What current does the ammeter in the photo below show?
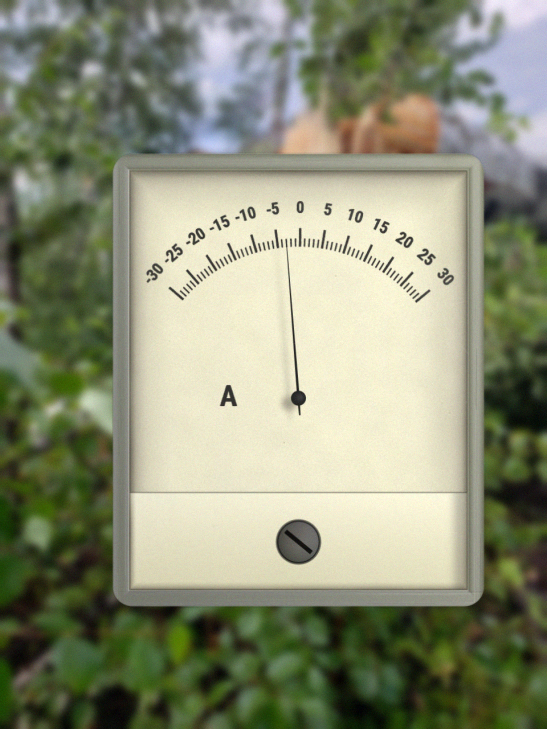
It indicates -3 A
